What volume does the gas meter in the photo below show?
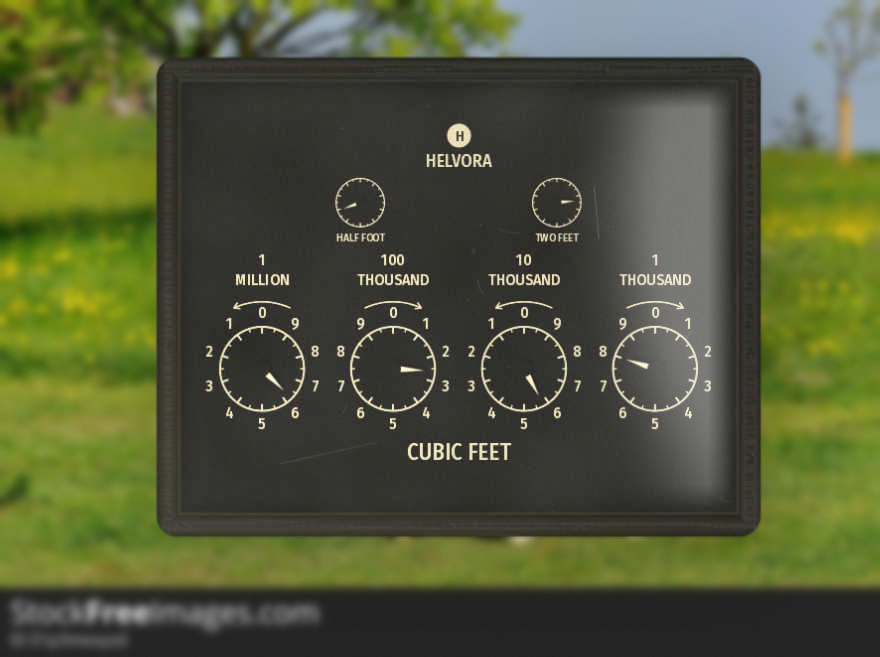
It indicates 625800 ft³
